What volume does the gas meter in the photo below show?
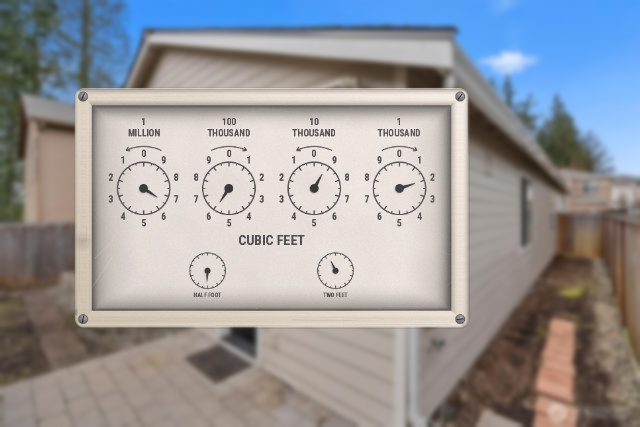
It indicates 659200 ft³
